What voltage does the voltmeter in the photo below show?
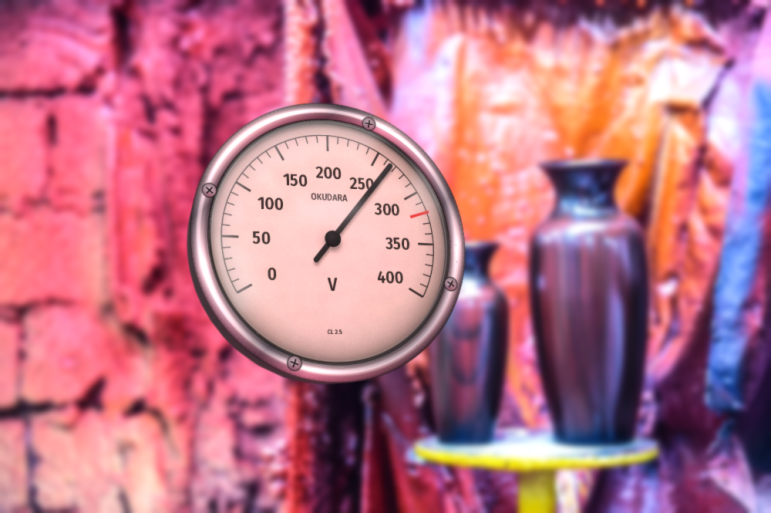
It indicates 265 V
